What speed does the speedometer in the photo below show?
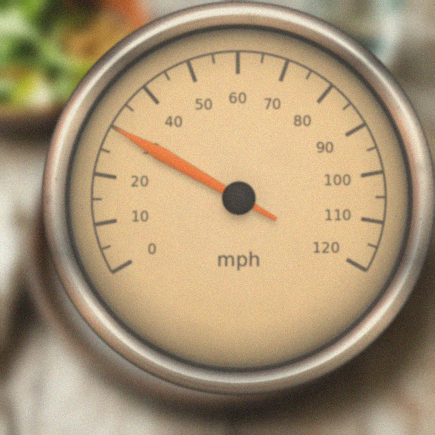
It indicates 30 mph
